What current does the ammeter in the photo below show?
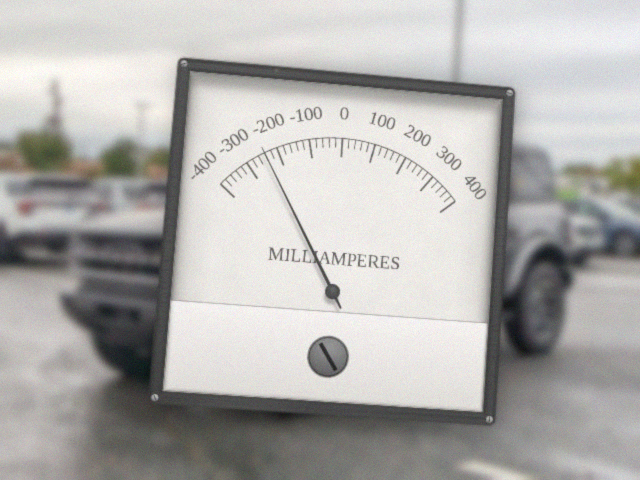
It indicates -240 mA
